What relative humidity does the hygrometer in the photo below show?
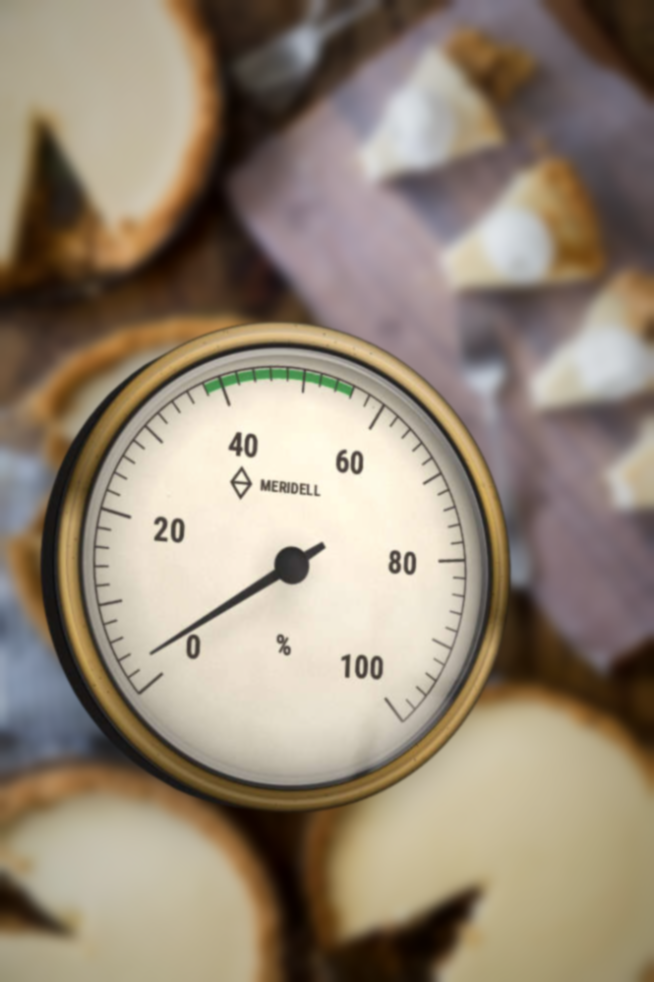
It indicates 3 %
